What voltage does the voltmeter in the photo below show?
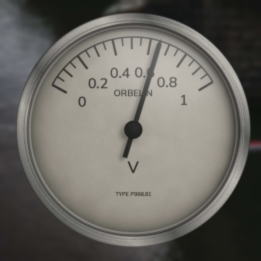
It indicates 0.65 V
